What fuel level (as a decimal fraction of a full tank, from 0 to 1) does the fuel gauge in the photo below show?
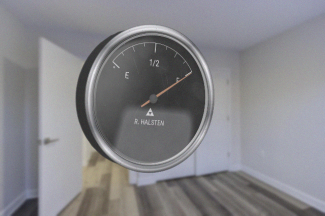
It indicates 1
